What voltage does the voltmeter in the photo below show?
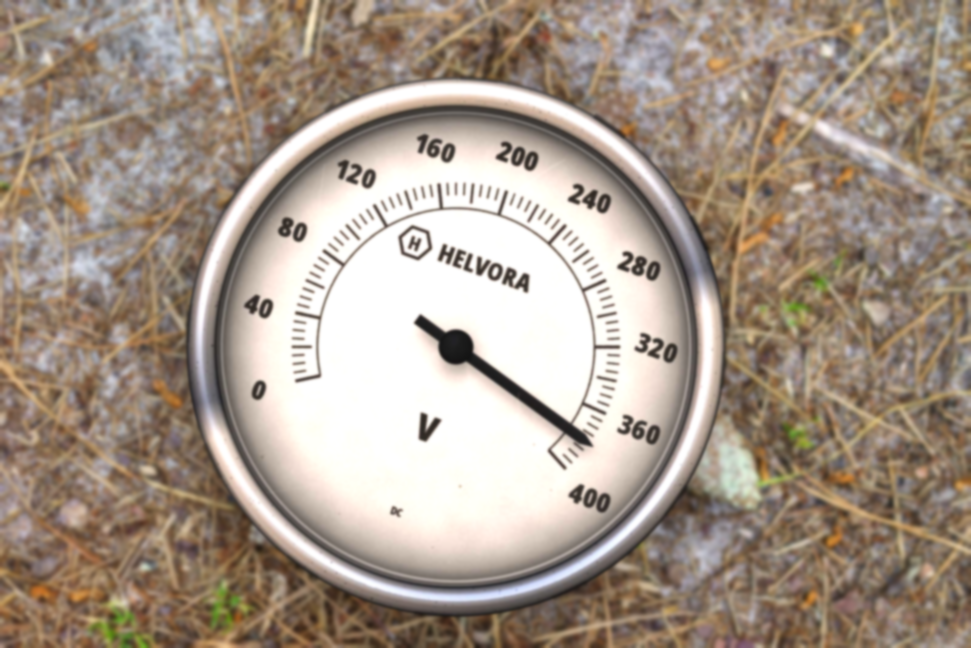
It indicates 380 V
